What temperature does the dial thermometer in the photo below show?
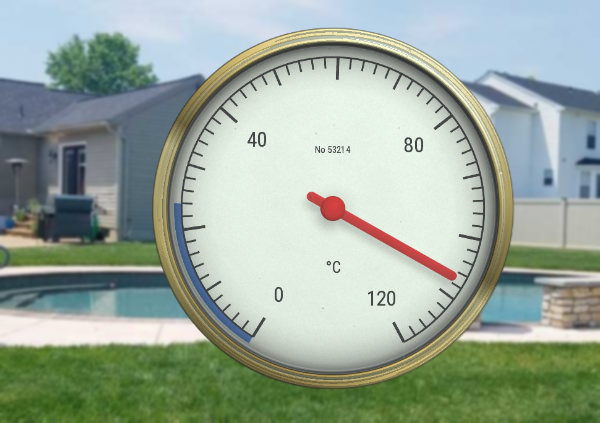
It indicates 107 °C
